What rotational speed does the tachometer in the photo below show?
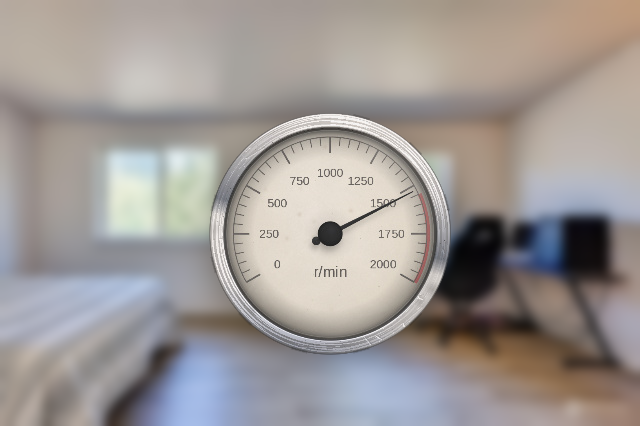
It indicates 1525 rpm
